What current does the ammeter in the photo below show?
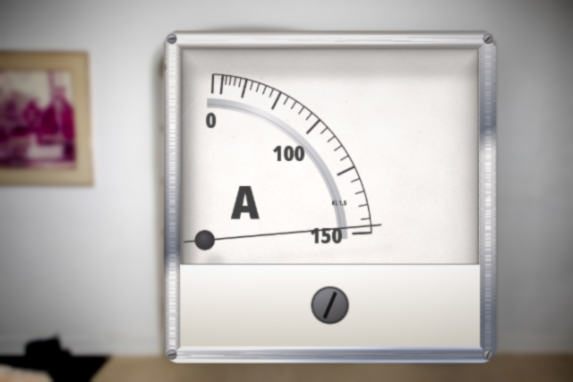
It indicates 147.5 A
